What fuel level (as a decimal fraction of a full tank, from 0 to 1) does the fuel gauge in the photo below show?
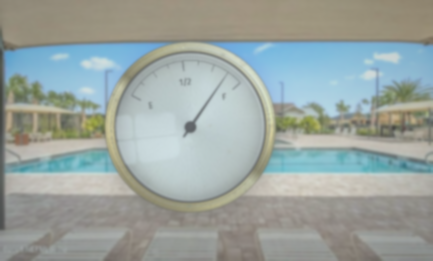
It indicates 0.875
